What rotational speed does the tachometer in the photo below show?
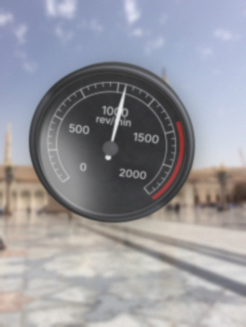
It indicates 1050 rpm
